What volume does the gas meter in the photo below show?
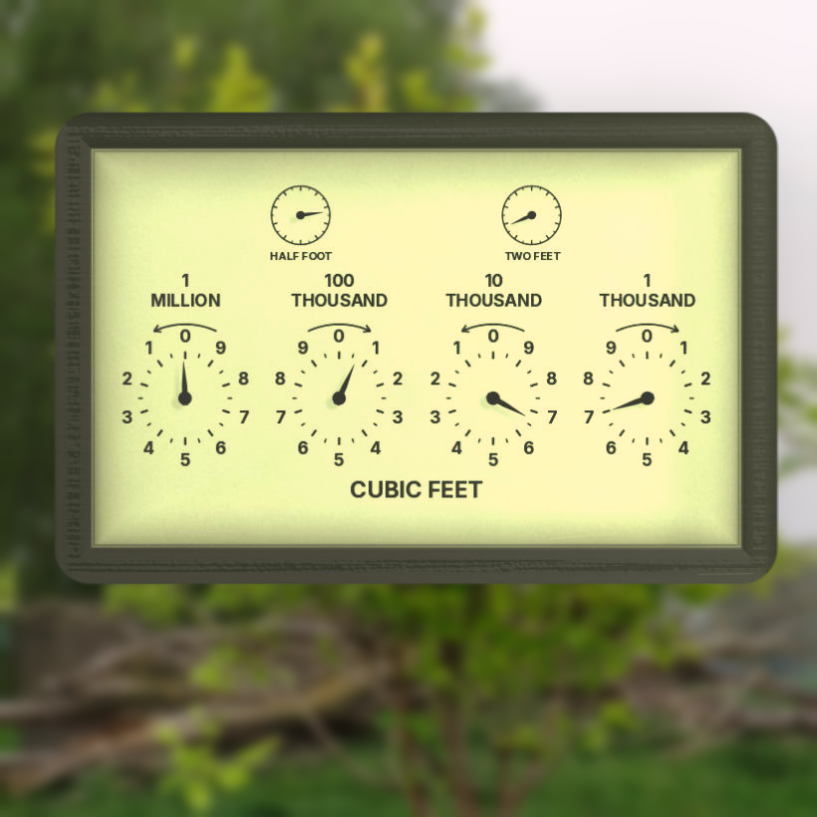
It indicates 6700 ft³
